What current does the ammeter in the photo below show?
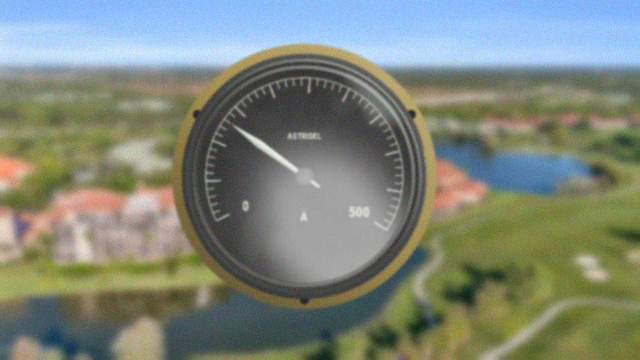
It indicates 130 A
